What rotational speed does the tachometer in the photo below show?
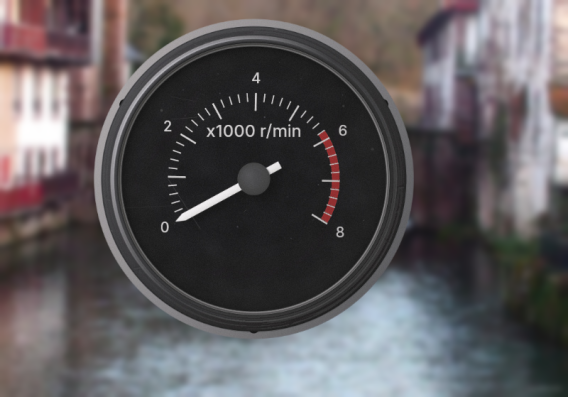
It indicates 0 rpm
